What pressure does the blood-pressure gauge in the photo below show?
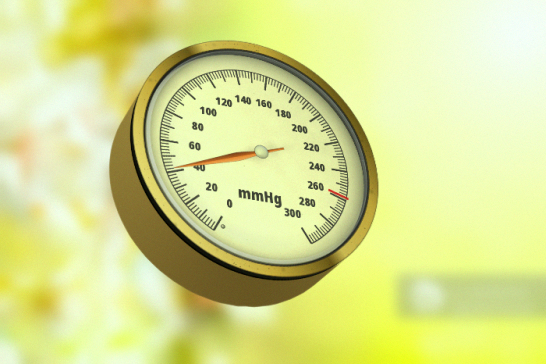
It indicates 40 mmHg
